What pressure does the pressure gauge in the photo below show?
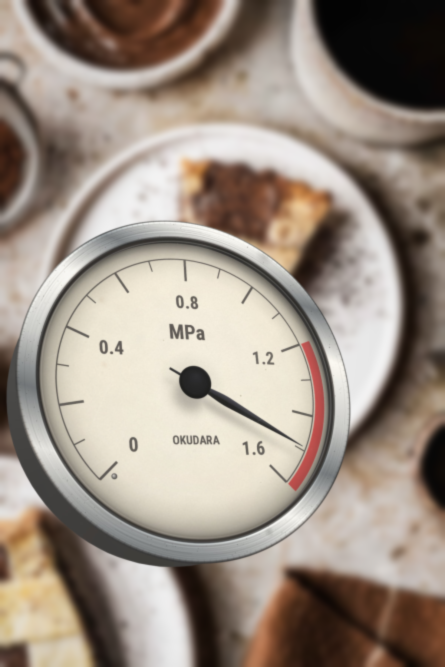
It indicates 1.5 MPa
